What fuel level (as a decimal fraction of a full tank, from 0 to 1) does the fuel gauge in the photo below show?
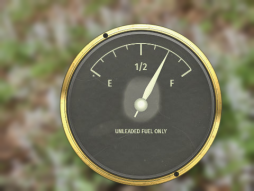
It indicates 0.75
